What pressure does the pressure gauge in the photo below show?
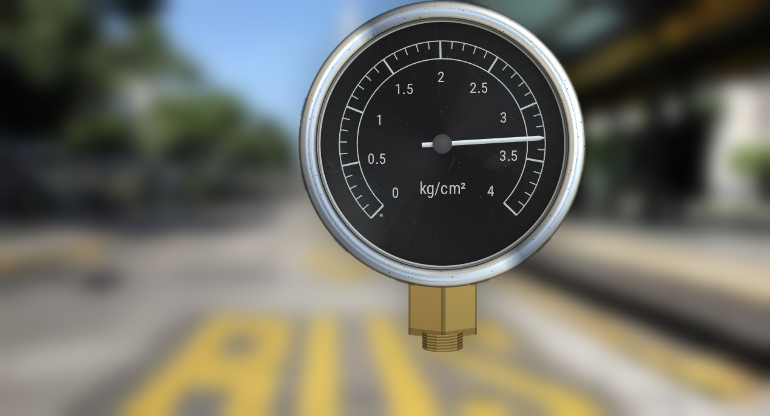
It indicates 3.3 kg/cm²
